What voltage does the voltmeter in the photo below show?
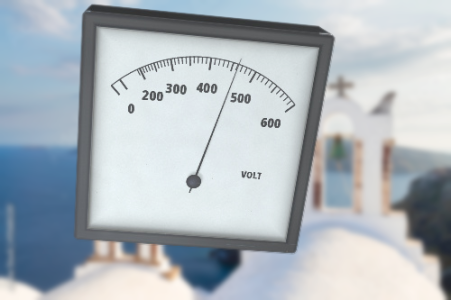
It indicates 460 V
